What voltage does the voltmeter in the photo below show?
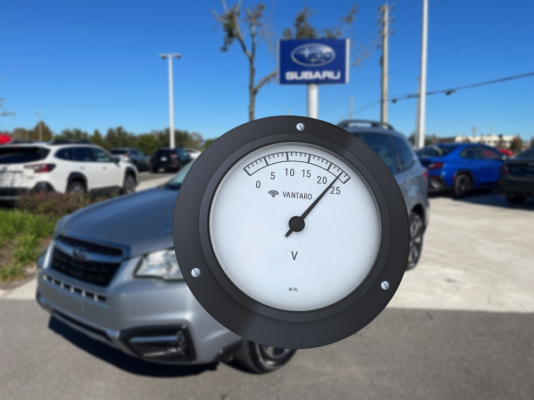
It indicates 23 V
